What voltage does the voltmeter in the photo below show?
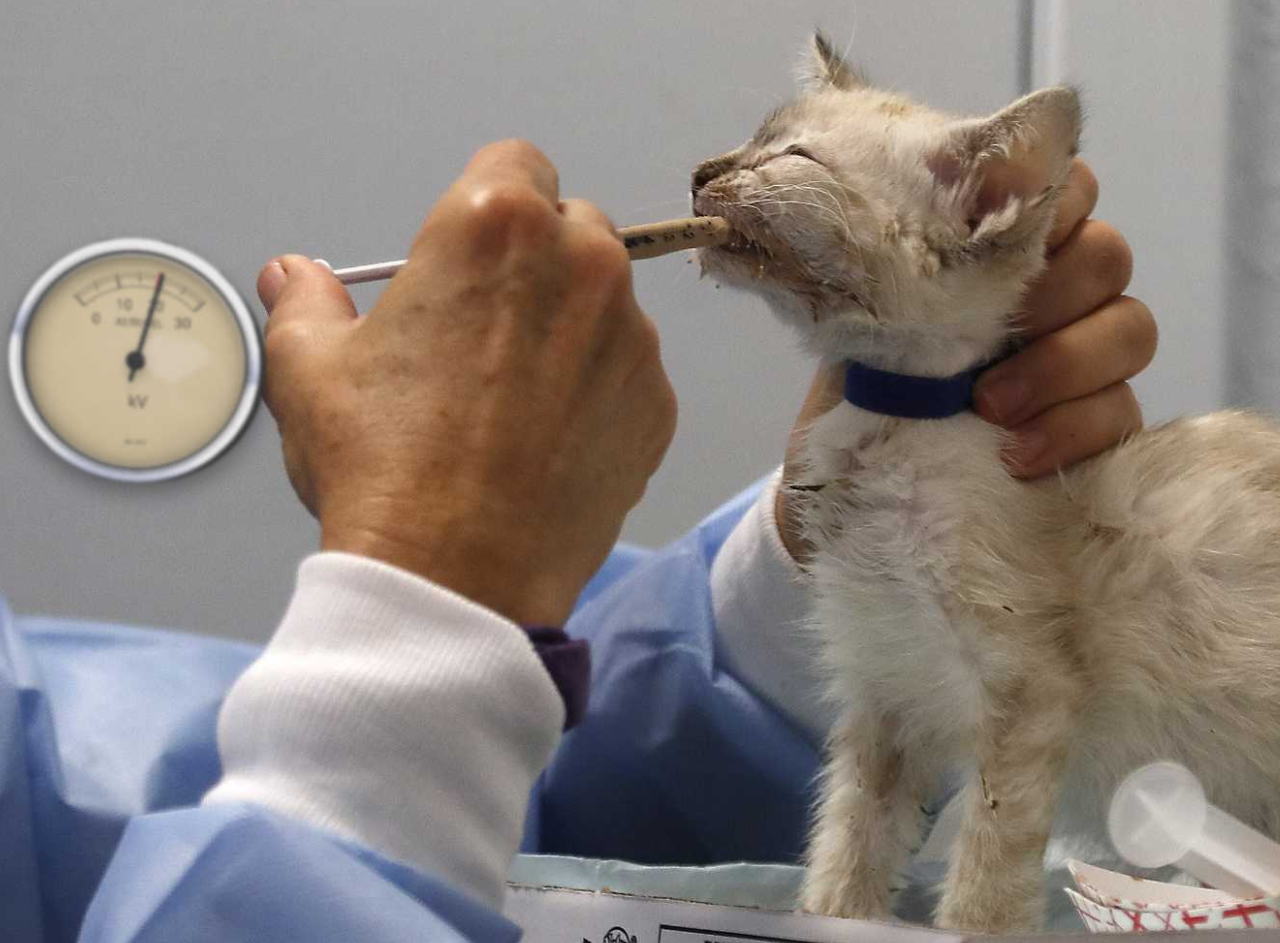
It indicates 20 kV
